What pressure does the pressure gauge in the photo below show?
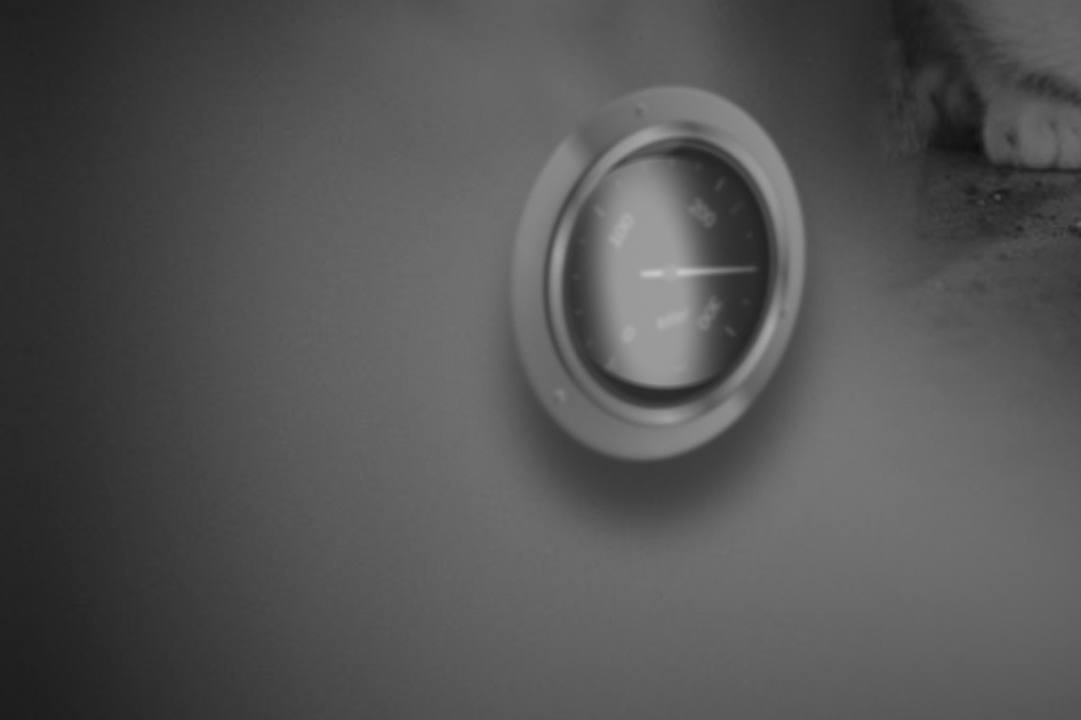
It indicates 260 psi
